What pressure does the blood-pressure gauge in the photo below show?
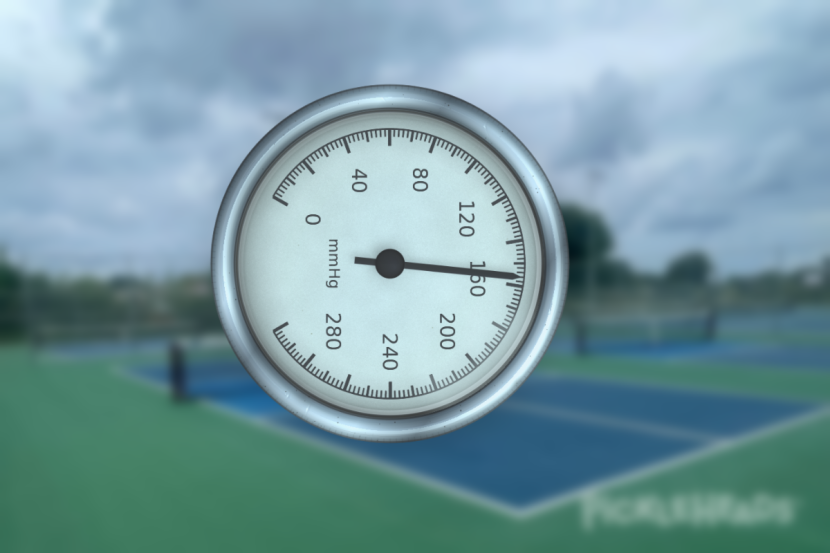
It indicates 156 mmHg
